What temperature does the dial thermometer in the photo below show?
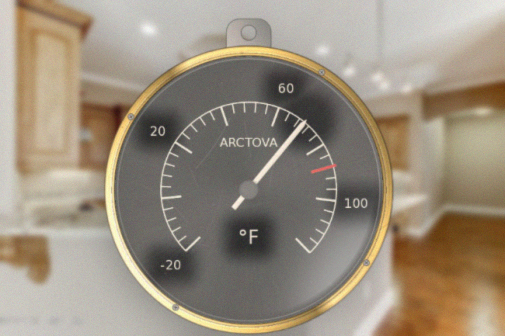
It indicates 70 °F
